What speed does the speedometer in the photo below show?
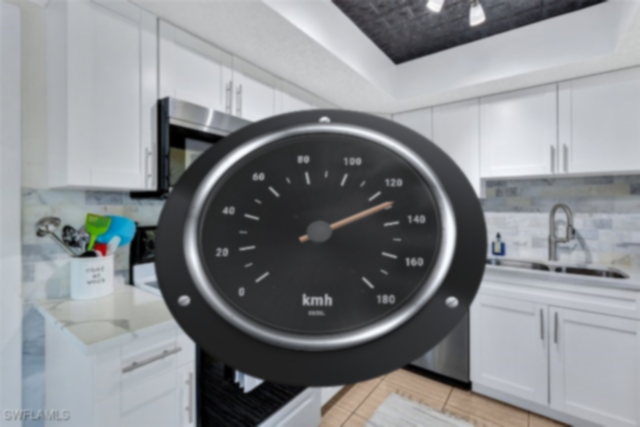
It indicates 130 km/h
